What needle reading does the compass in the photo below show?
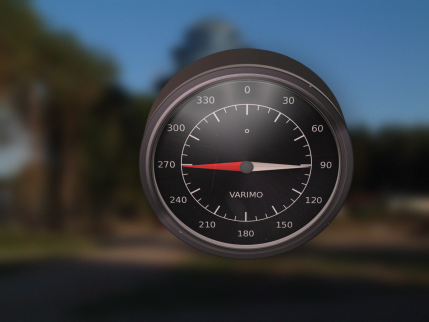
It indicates 270 °
